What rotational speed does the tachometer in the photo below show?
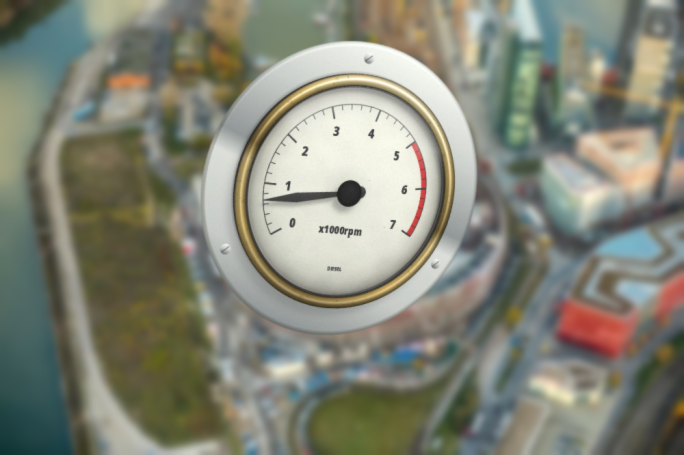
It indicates 700 rpm
